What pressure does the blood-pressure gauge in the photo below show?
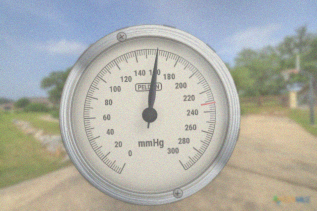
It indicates 160 mmHg
